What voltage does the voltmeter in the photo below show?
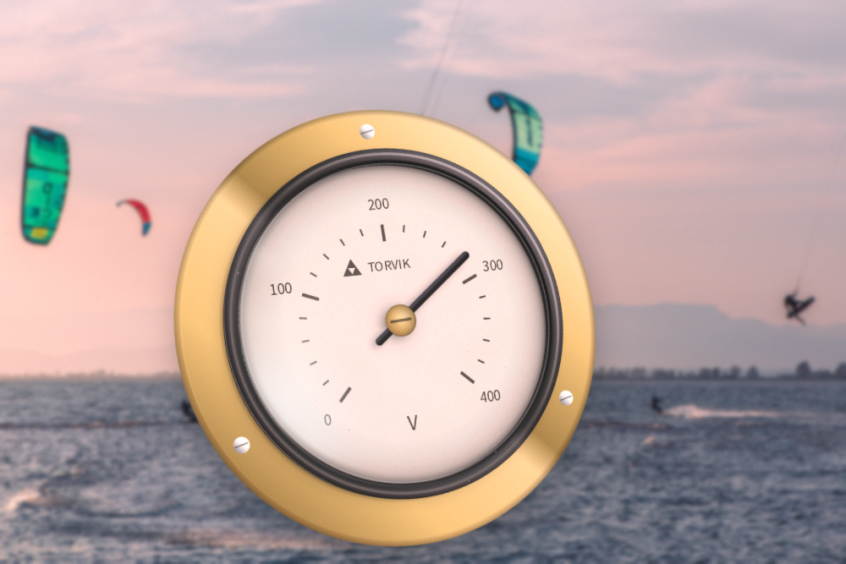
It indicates 280 V
